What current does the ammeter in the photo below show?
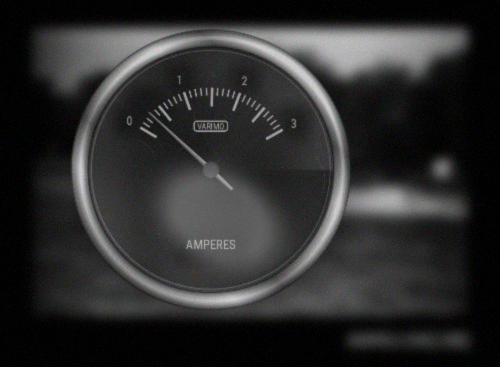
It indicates 0.3 A
